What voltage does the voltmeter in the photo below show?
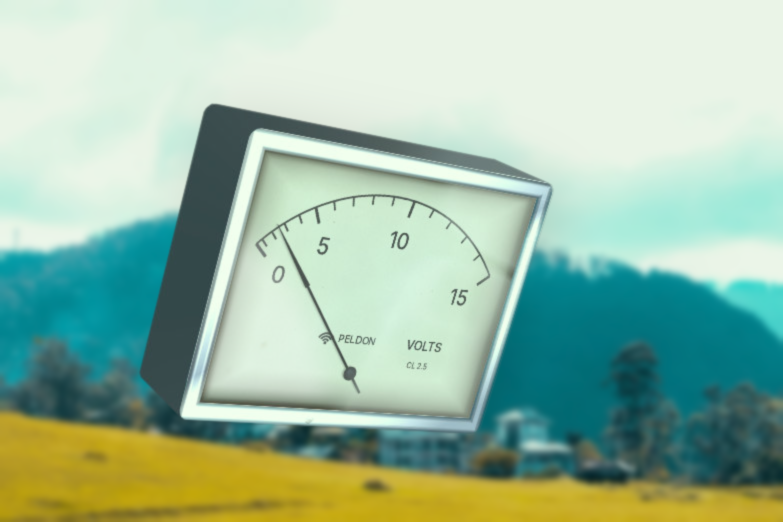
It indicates 2.5 V
